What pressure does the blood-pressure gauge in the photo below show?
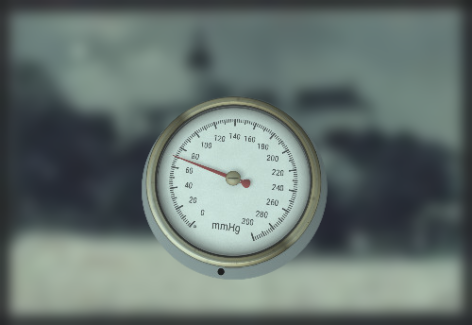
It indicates 70 mmHg
